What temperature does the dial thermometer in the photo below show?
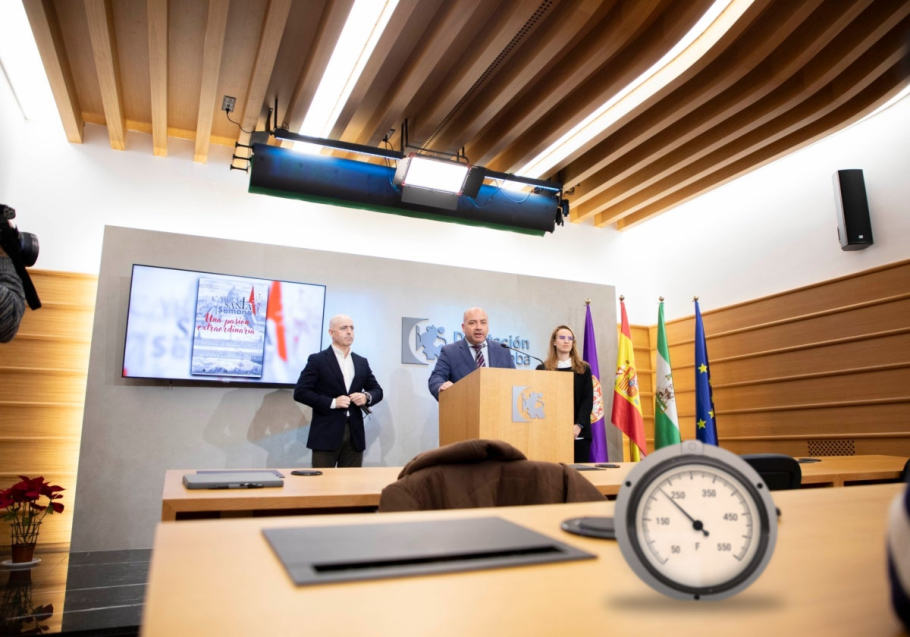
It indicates 225 °F
